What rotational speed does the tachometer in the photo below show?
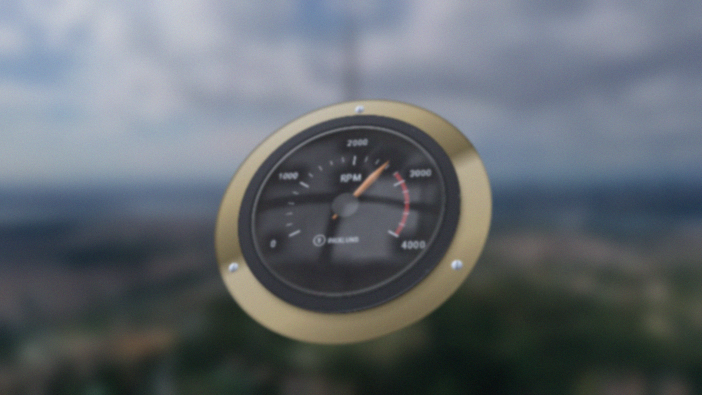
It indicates 2600 rpm
